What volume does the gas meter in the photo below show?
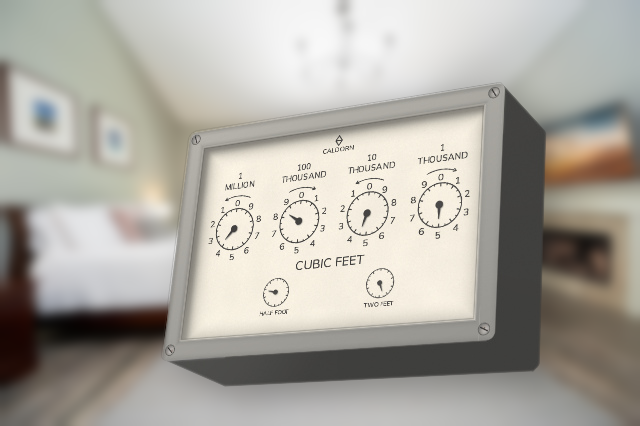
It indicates 384500 ft³
